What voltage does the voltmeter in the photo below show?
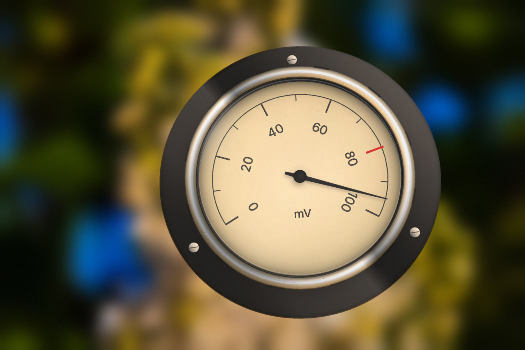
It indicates 95 mV
